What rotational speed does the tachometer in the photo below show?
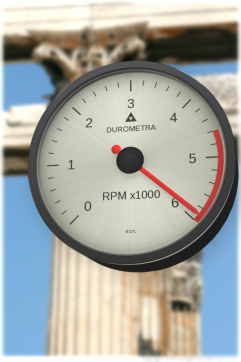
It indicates 5900 rpm
